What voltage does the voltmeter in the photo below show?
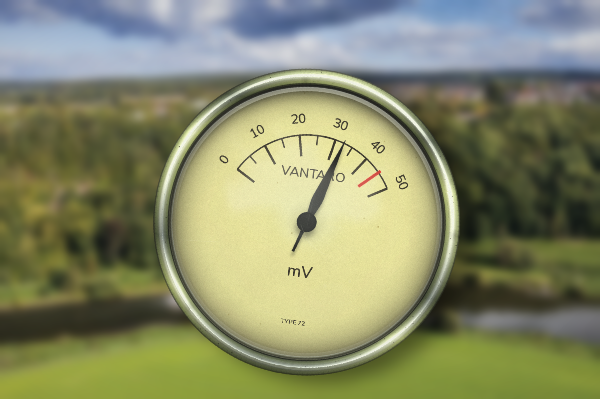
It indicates 32.5 mV
